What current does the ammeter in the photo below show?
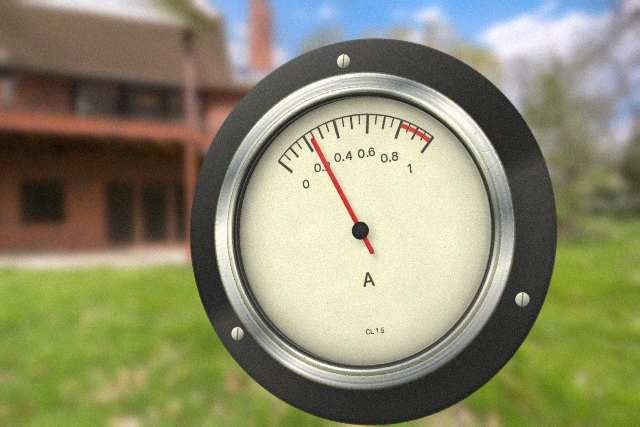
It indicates 0.25 A
